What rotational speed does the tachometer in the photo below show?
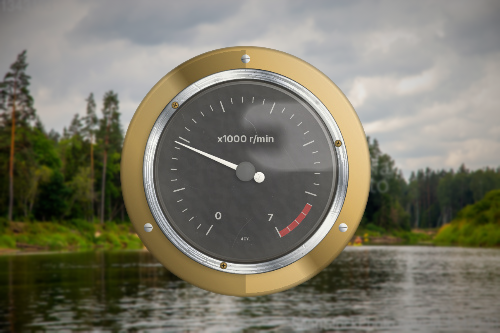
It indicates 1900 rpm
